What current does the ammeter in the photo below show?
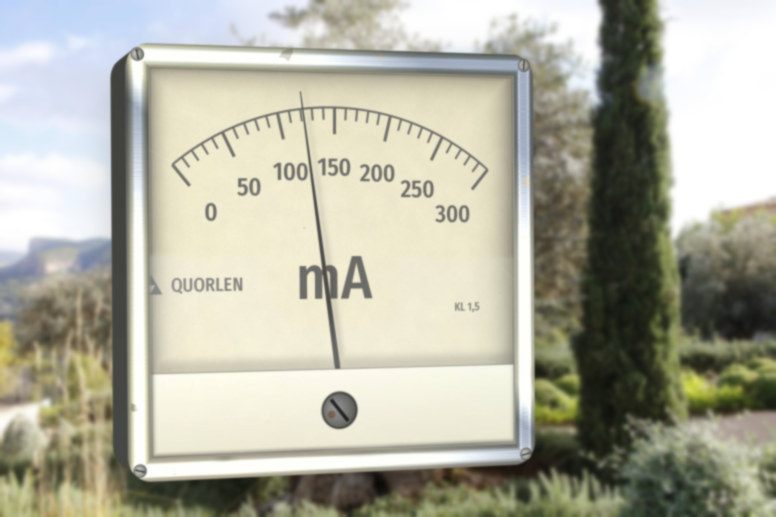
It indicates 120 mA
